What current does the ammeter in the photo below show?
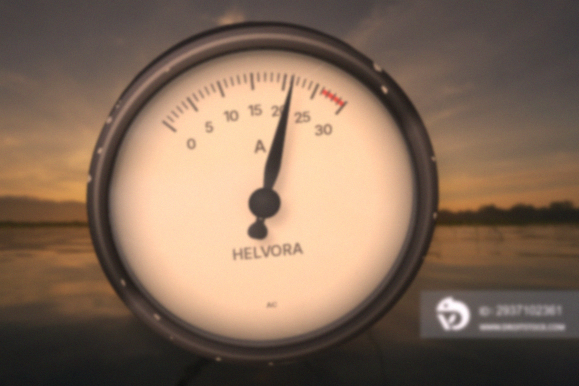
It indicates 21 A
